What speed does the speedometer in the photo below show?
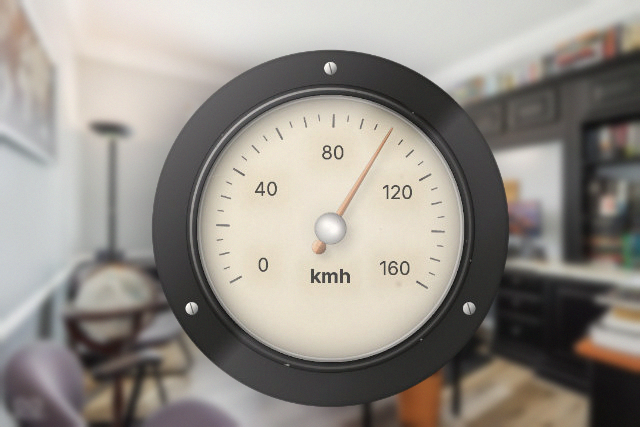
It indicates 100 km/h
